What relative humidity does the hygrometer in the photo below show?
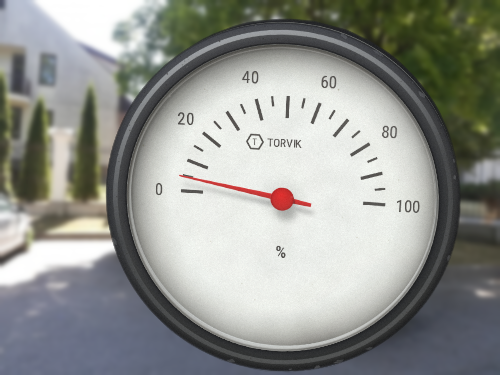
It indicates 5 %
